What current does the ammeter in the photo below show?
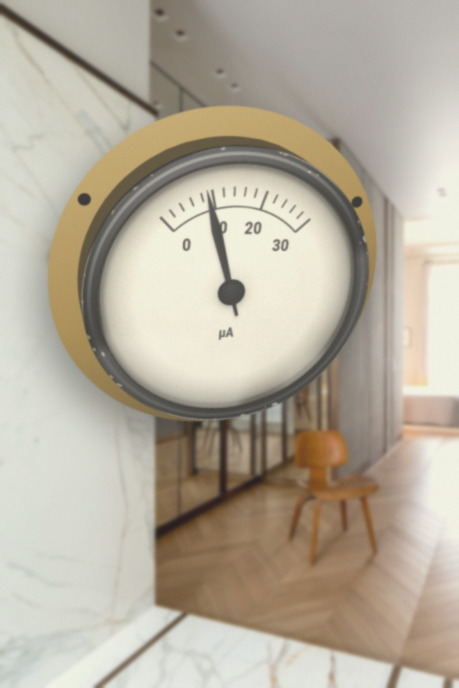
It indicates 9 µA
